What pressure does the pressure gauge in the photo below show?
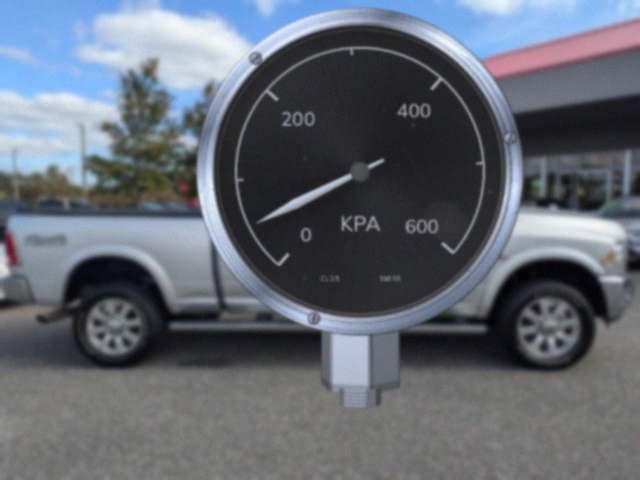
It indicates 50 kPa
